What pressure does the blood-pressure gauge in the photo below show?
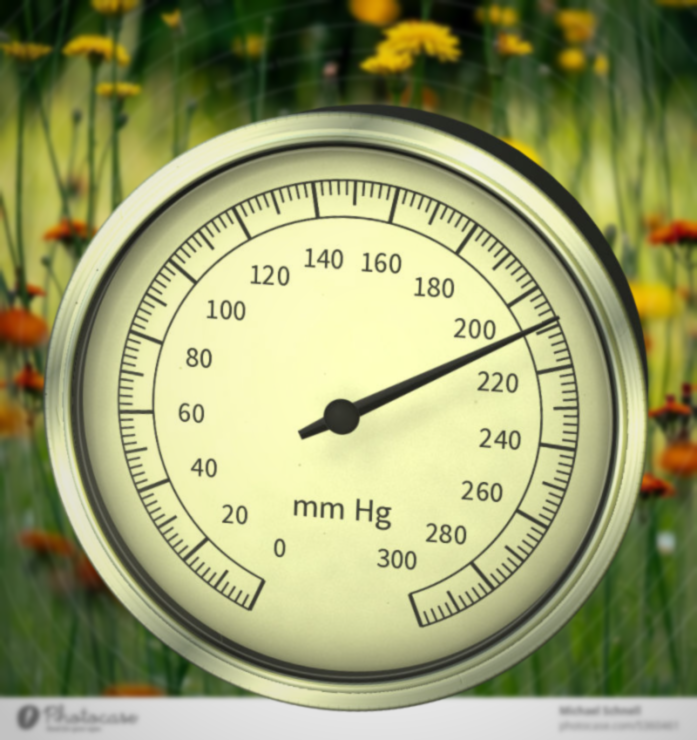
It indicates 208 mmHg
